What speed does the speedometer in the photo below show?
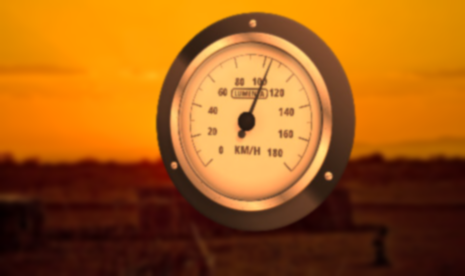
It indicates 105 km/h
